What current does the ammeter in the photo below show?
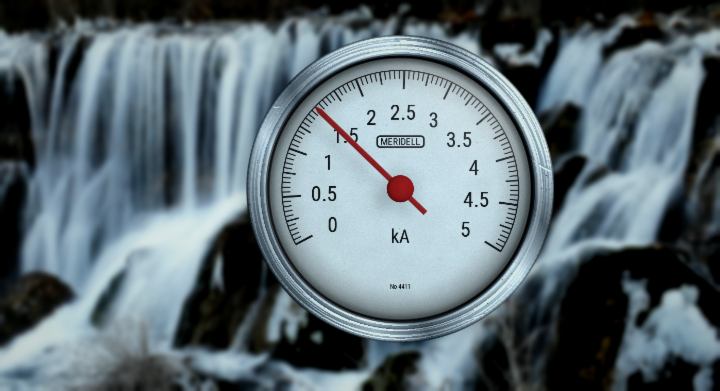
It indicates 1.5 kA
